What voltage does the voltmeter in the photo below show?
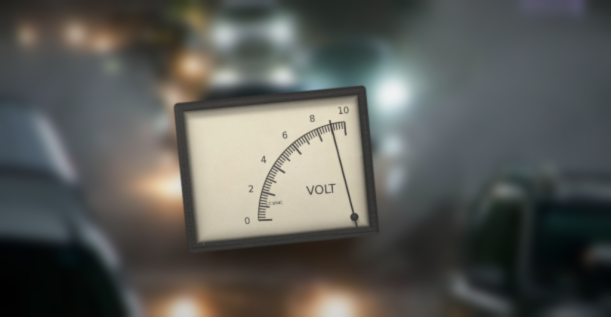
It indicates 9 V
